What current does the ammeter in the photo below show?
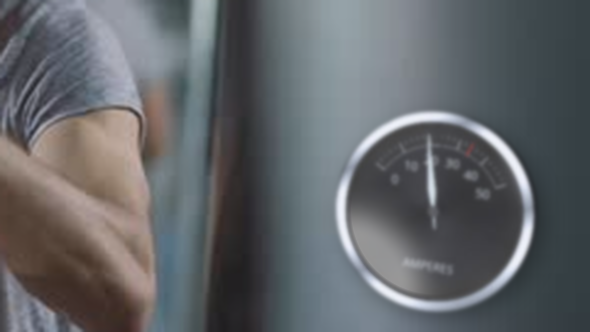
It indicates 20 A
